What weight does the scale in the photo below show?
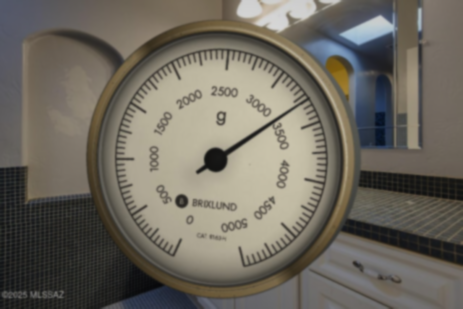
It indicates 3300 g
